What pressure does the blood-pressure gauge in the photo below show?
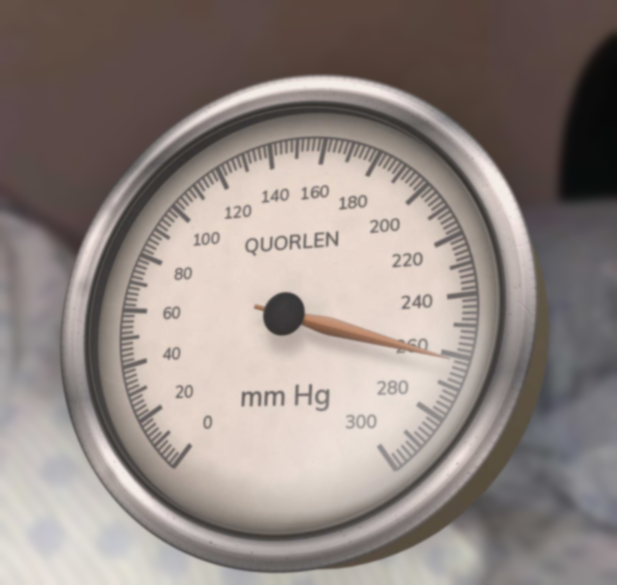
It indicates 262 mmHg
